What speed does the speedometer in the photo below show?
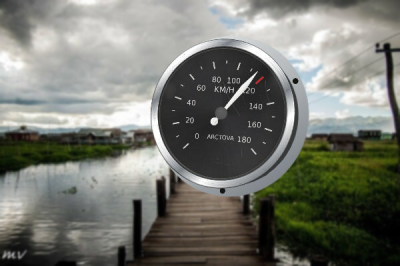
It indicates 115 km/h
